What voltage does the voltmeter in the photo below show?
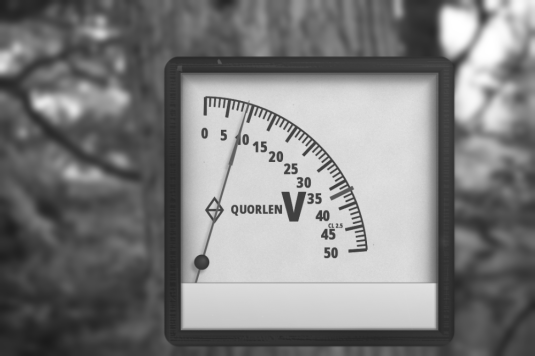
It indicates 9 V
